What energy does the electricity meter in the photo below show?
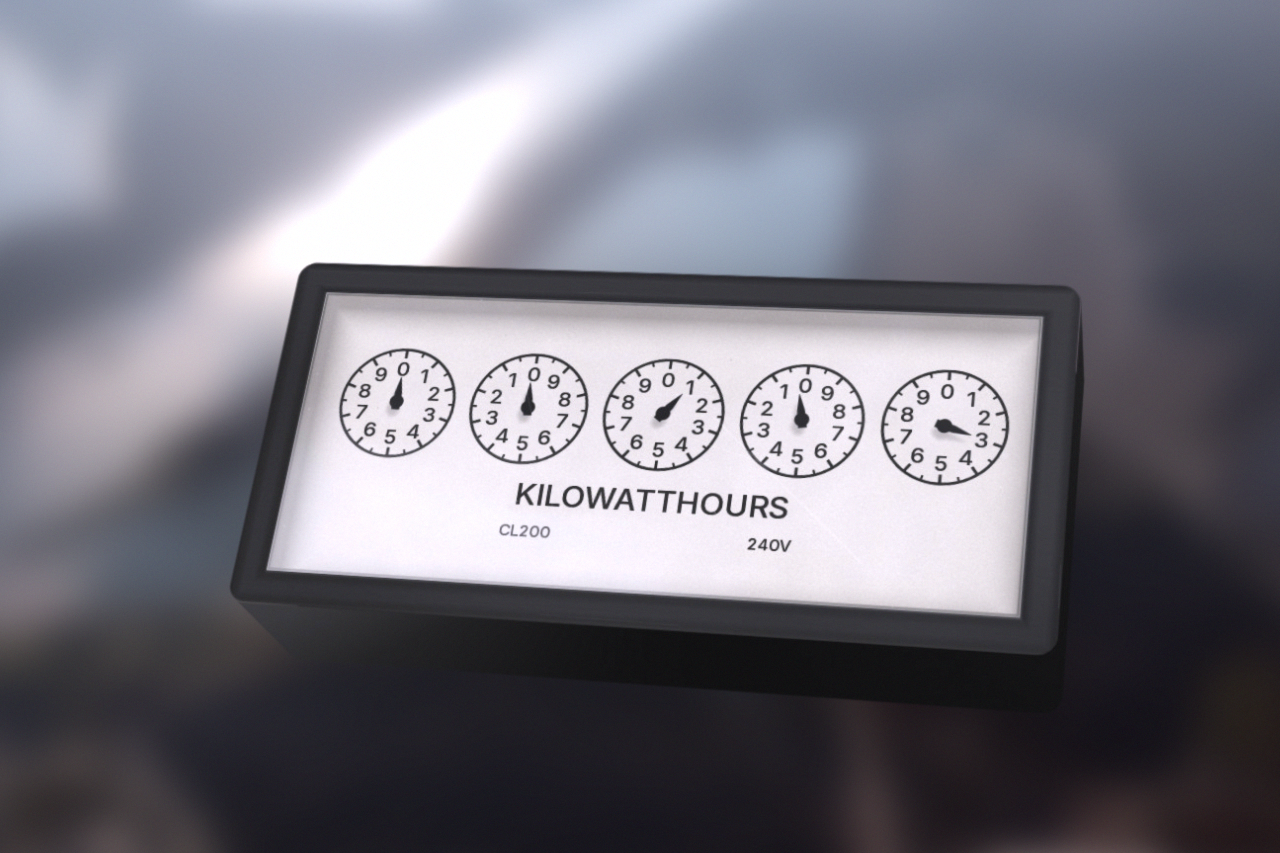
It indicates 103 kWh
